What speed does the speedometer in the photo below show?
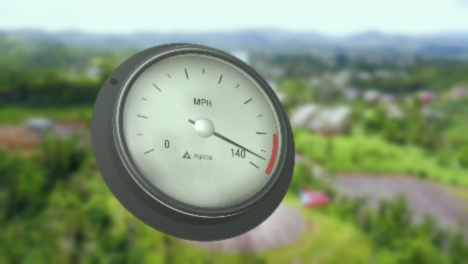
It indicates 135 mph
